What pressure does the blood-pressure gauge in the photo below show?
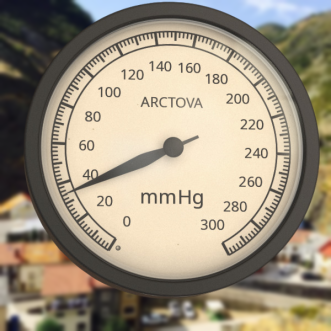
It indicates 34 mmHg
